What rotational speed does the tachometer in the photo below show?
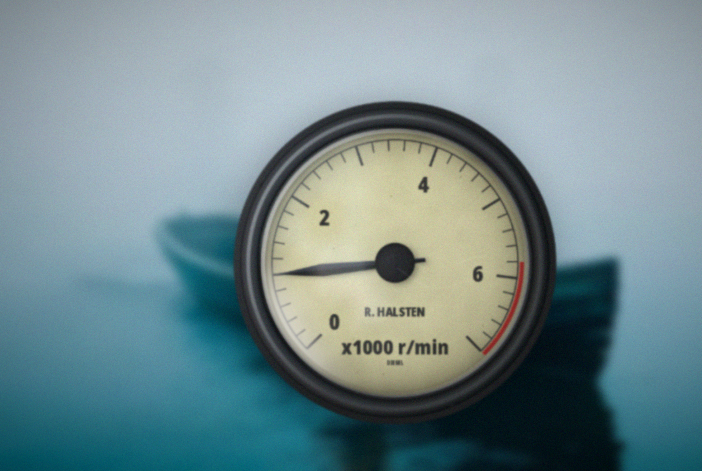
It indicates 1000 rpm
